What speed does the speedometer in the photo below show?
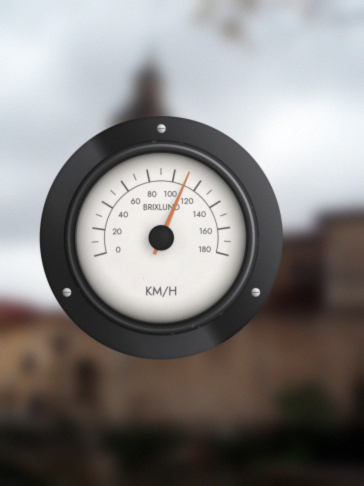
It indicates 110 km/h
